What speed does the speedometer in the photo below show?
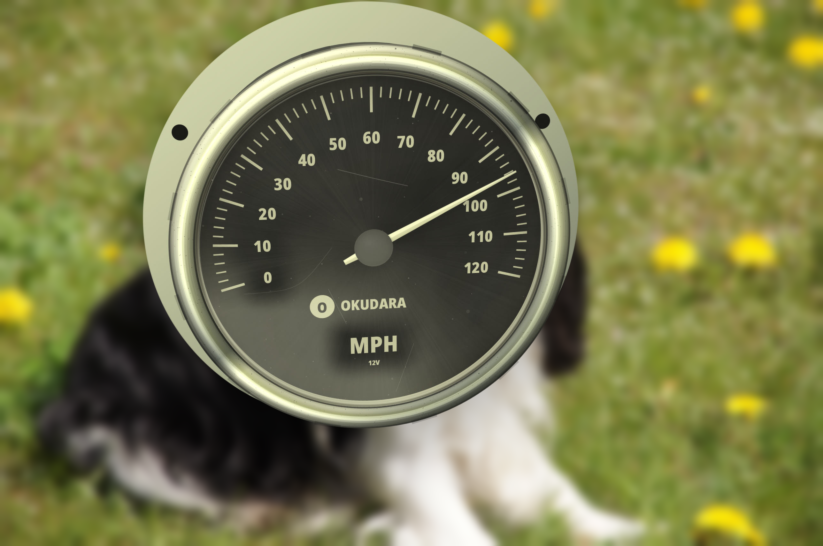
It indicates 96 mph
